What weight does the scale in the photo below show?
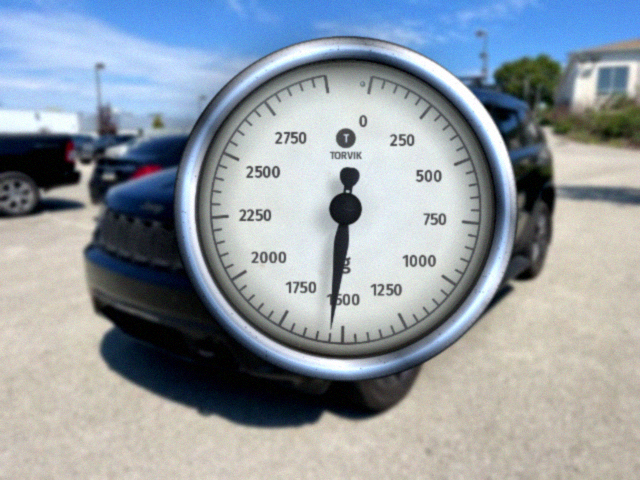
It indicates 1550 g
